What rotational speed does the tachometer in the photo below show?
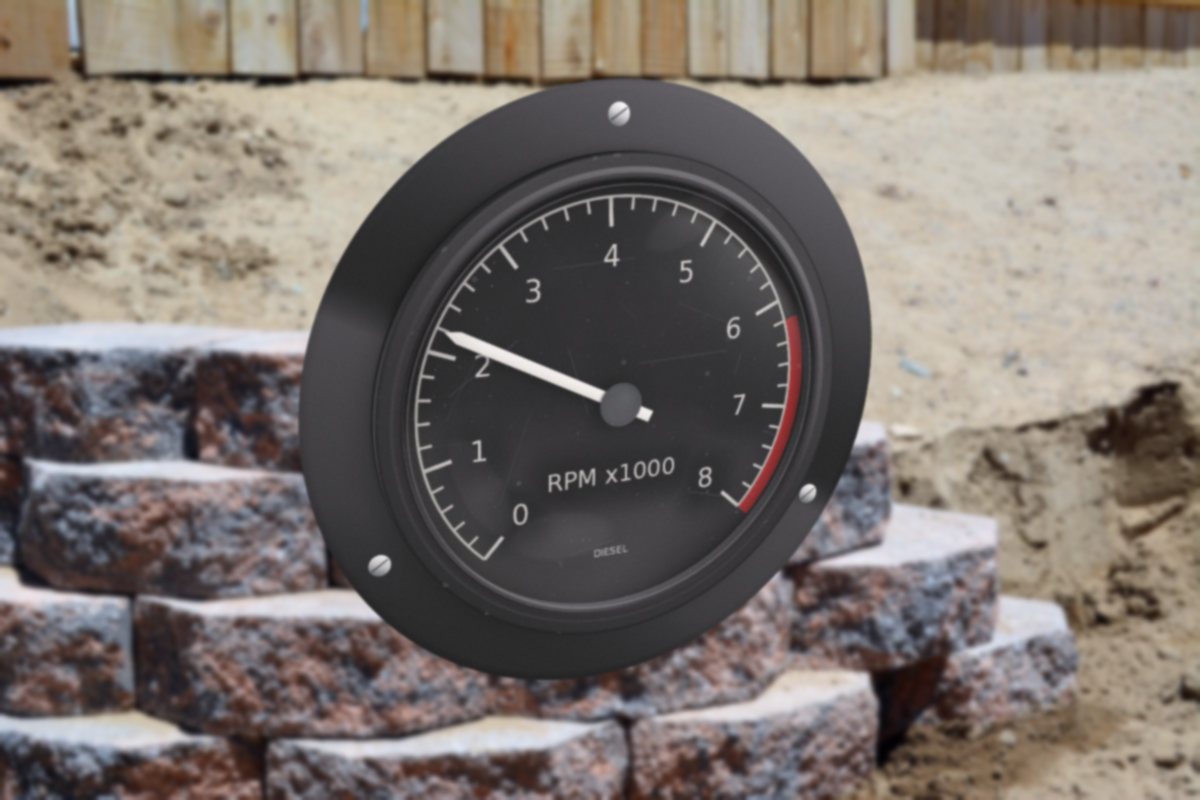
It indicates 2200 rpm
